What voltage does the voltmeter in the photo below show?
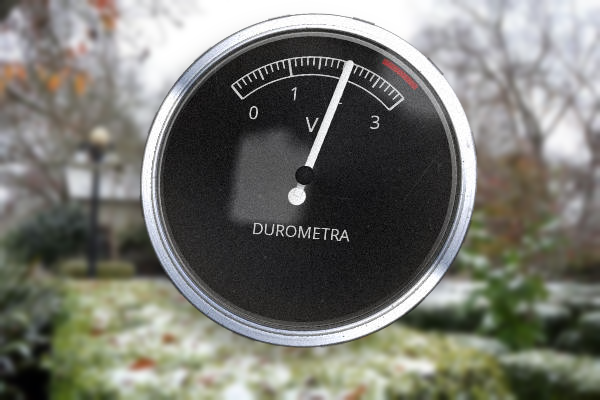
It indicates 2 V
